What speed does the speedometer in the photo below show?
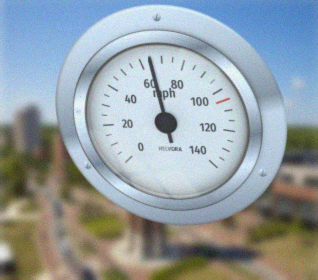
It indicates 65 mph
